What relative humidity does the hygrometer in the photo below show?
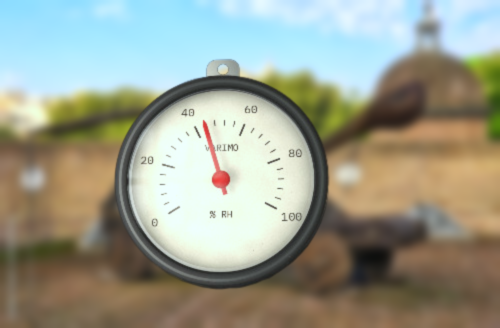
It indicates 44 %
